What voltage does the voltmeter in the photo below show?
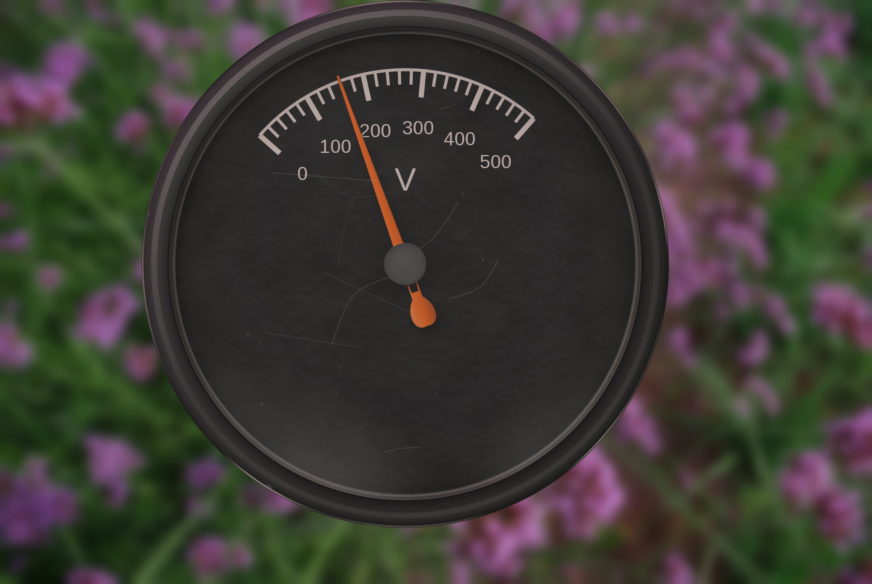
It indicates 160 V
